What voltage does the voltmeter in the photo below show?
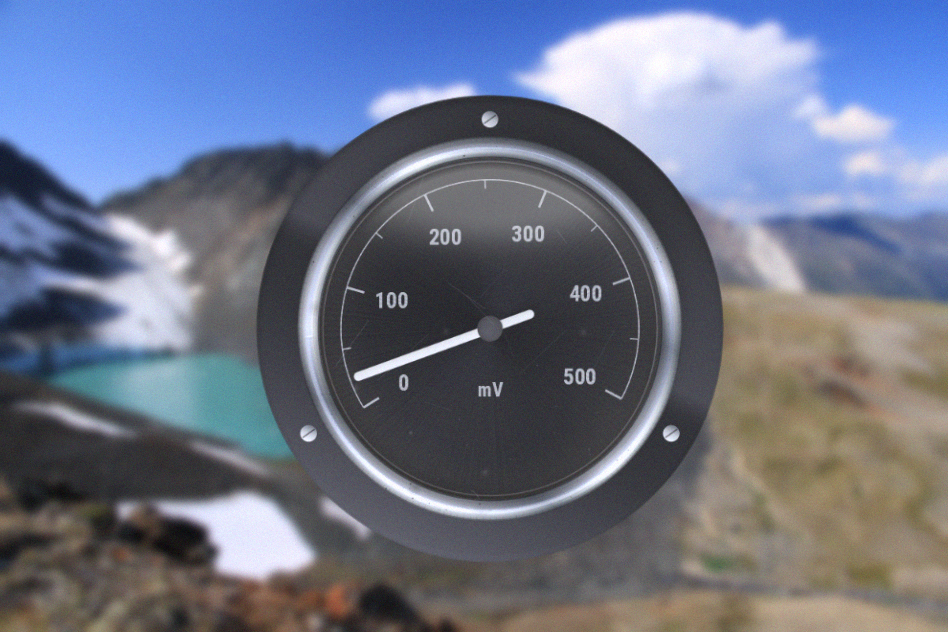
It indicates 25 mV
